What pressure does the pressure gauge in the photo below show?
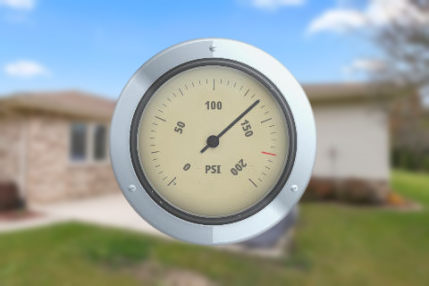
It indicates 135 psi
